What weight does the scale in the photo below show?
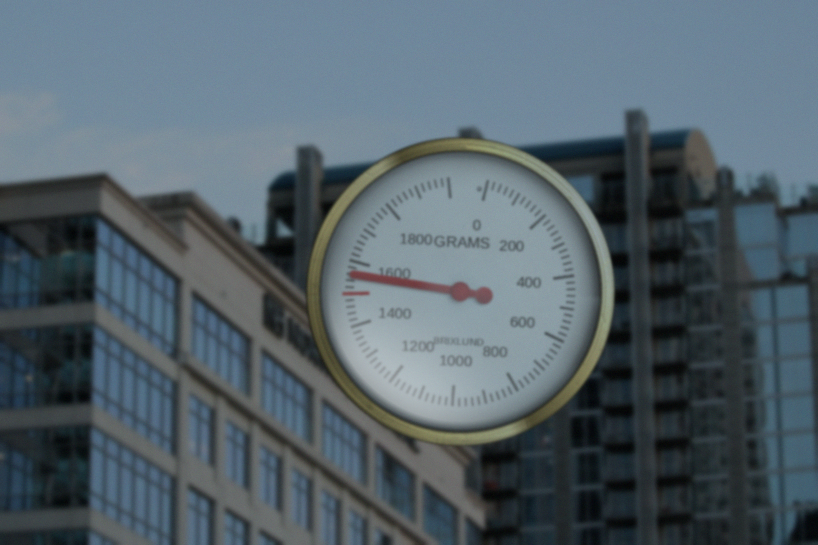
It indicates 1560 g
